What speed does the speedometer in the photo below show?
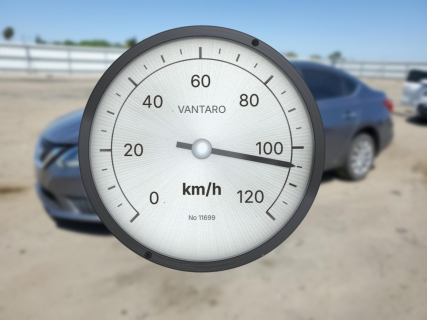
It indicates 105 km/h
